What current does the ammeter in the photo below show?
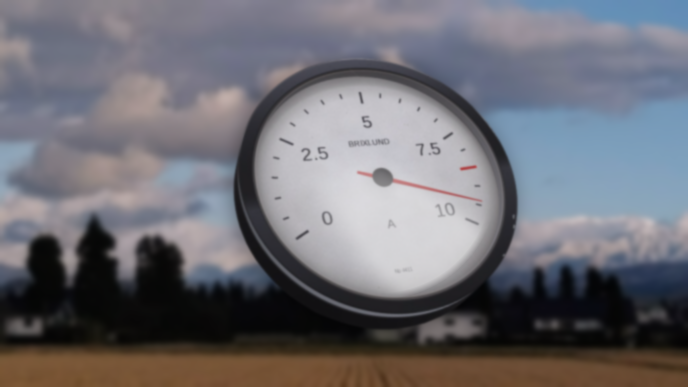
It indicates 9.5 A
